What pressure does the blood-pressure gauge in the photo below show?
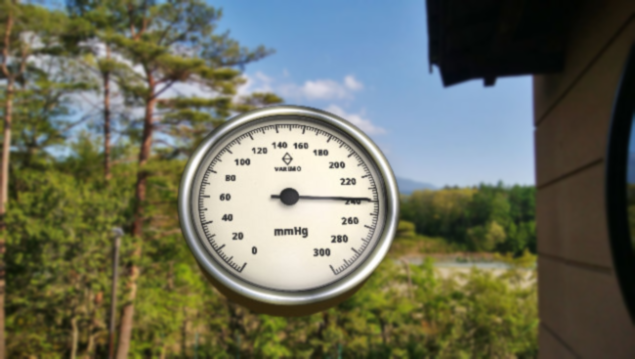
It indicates 240 mmHg
